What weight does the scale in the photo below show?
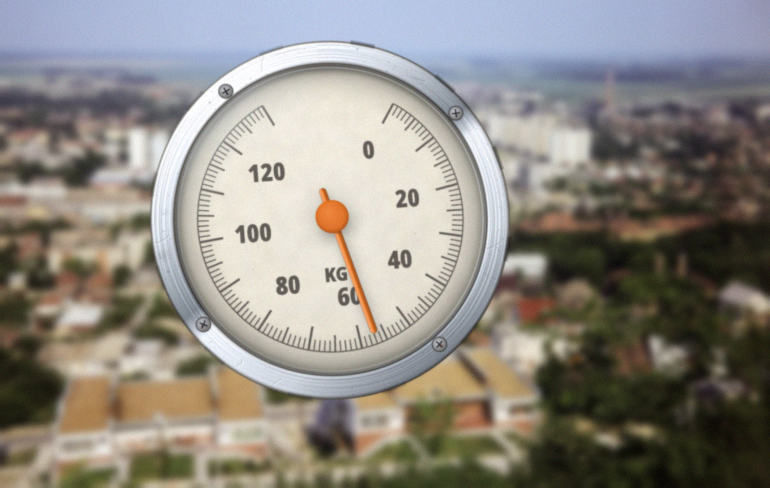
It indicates 57 kg
